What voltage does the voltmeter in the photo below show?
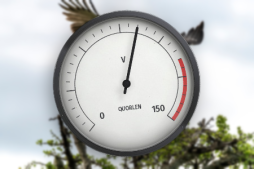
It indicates 85 V
